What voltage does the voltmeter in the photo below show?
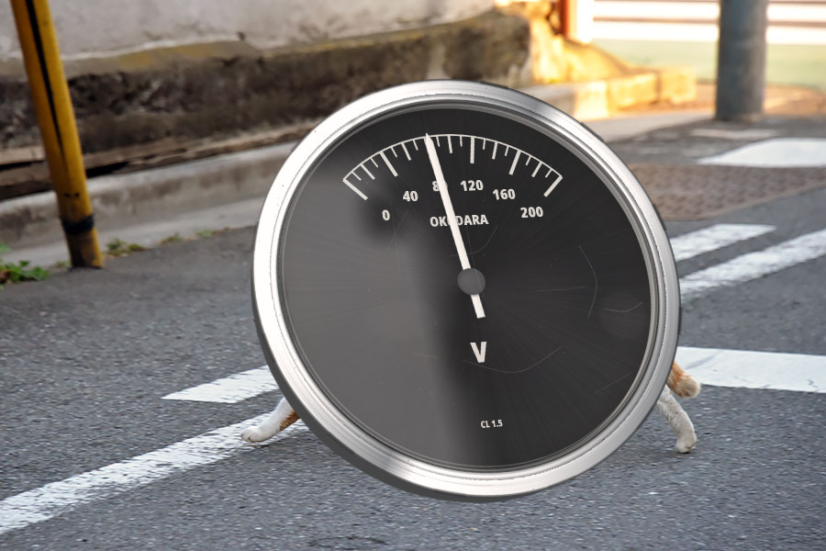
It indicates 80 V
